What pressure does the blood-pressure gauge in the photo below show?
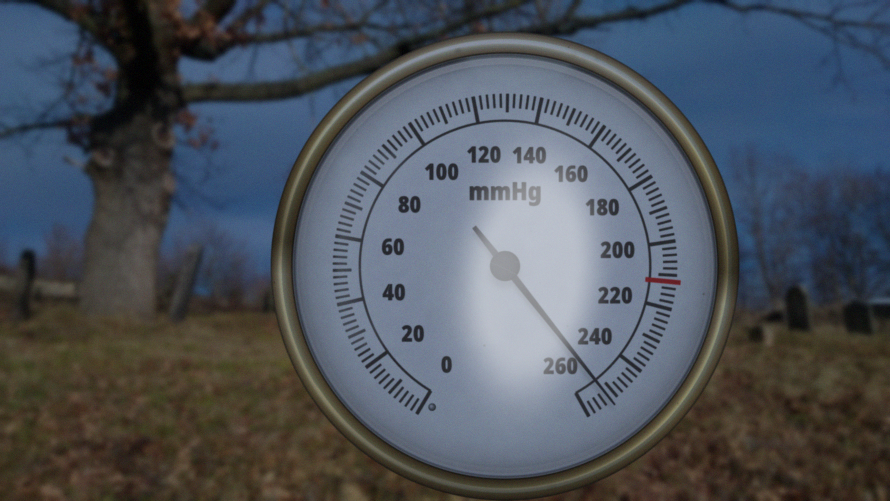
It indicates 252 mmHg
